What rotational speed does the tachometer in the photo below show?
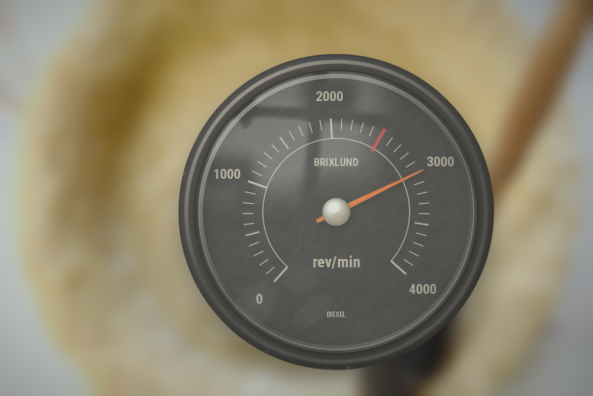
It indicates 3000 rpm
